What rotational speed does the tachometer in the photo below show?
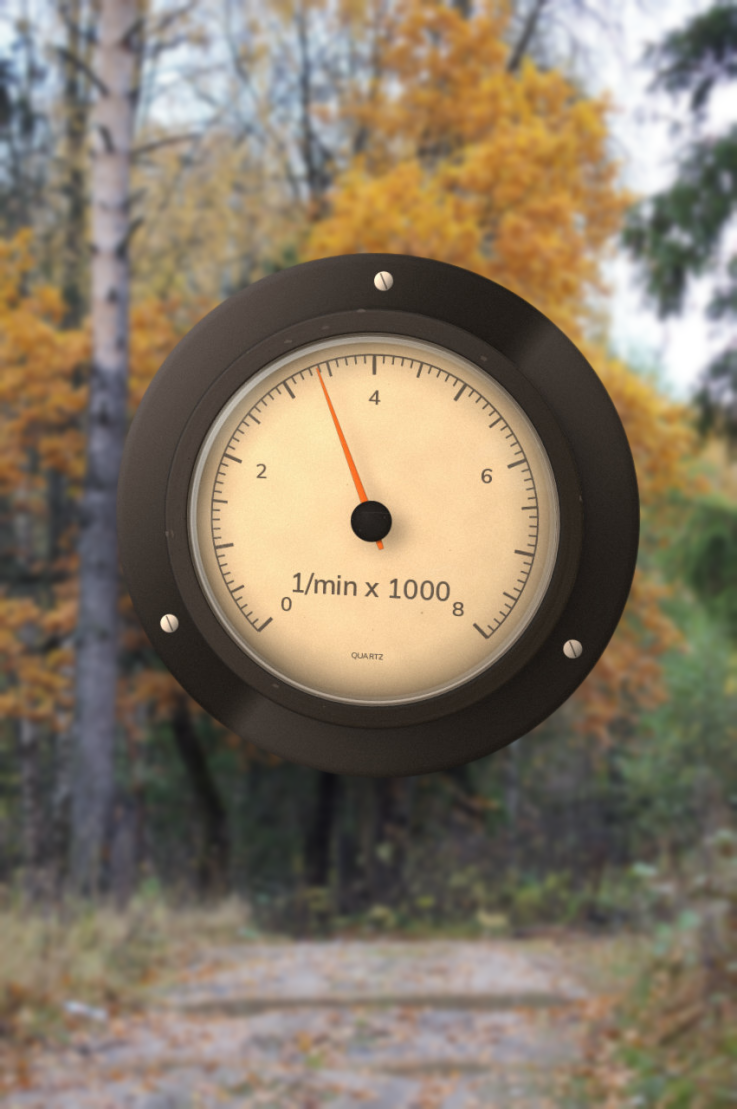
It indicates 3400 rpm
